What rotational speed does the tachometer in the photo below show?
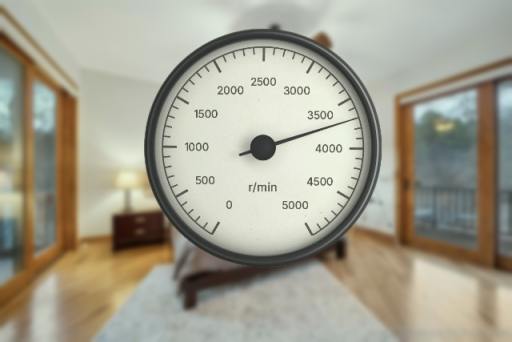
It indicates 3700 rpm
